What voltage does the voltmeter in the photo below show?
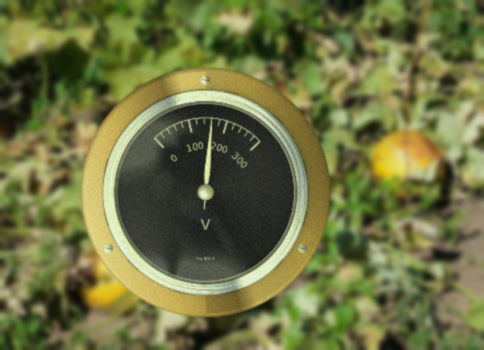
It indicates 160 V
